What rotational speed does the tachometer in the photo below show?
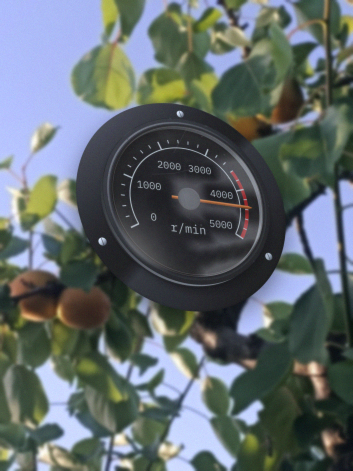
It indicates 4400 rpm
